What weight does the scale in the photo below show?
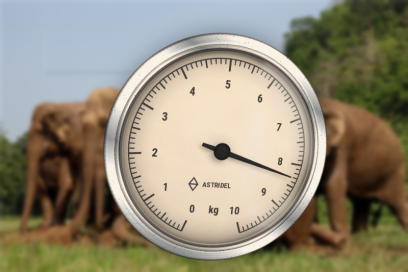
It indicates 8.3 kg
